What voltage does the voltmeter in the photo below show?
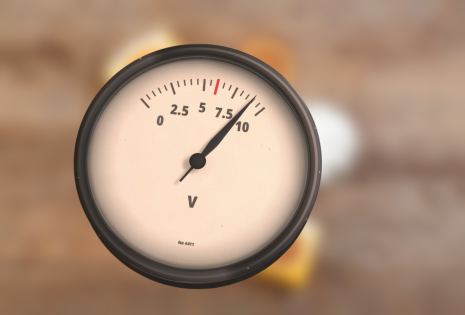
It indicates 9 V
